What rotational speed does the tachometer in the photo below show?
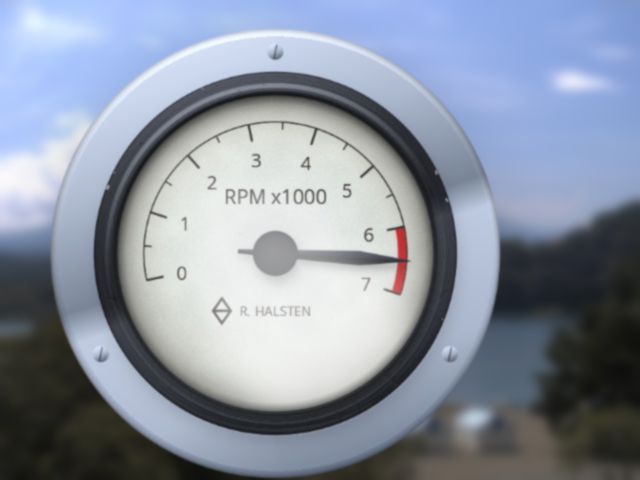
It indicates 6500 rpm
